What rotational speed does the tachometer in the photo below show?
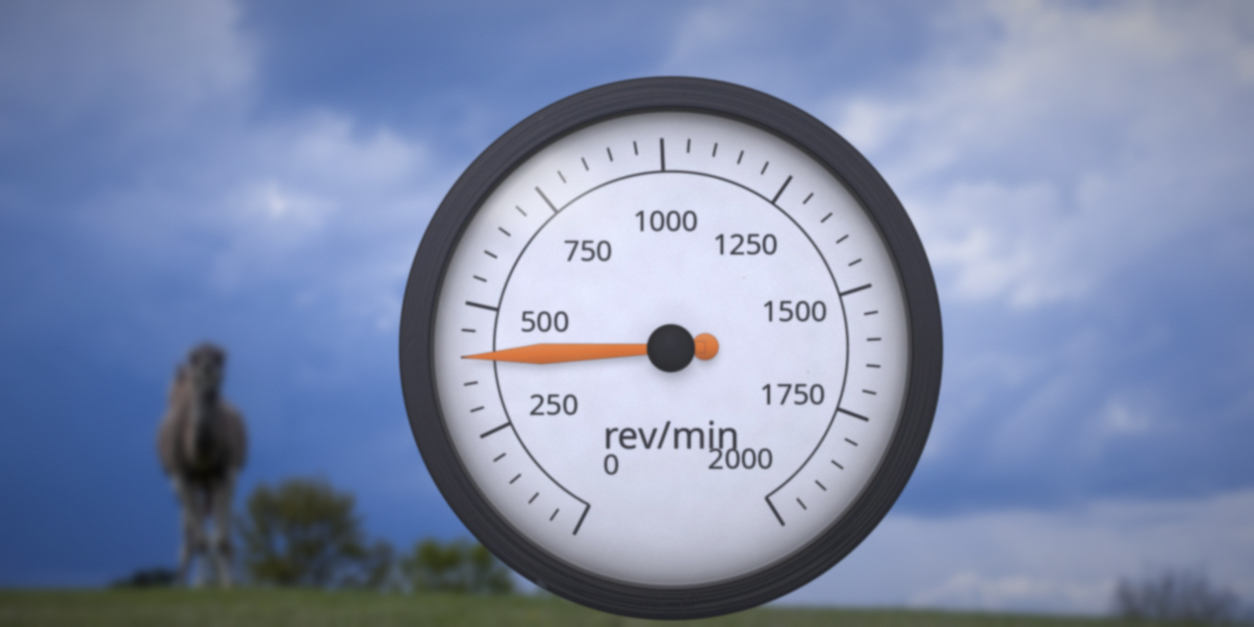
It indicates 400 rpm
